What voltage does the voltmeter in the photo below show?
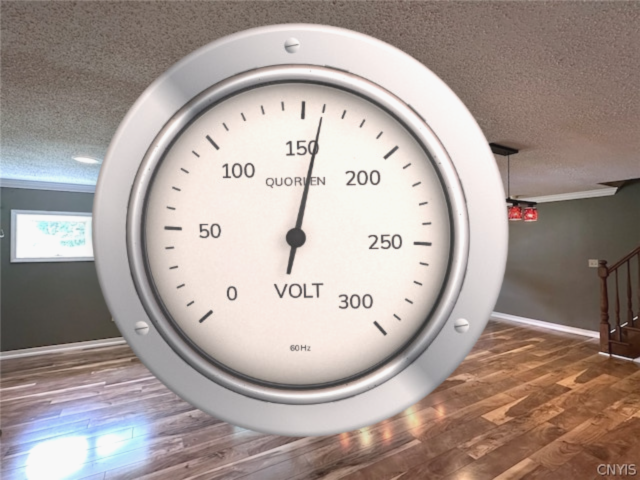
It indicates 160 V
